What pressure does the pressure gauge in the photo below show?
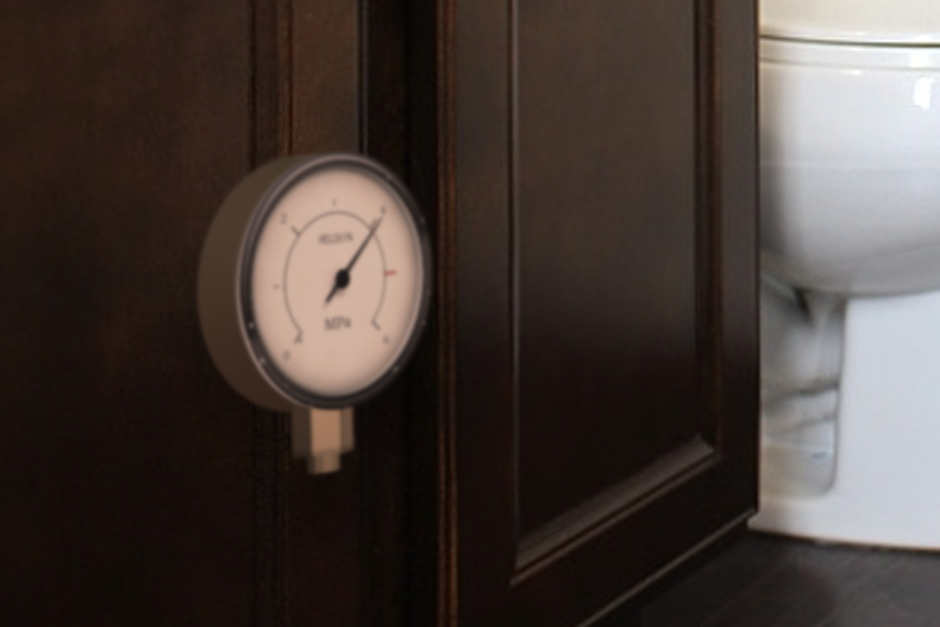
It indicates 4 MPa
